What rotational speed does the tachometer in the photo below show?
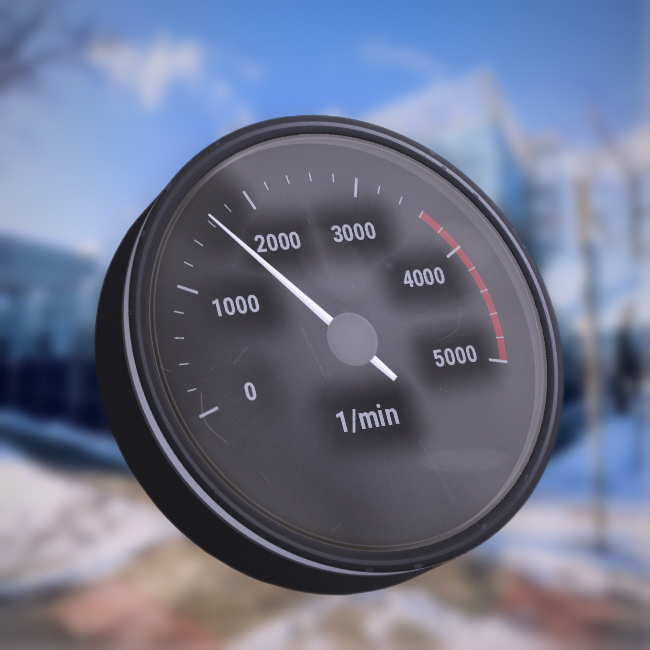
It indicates 1600 rpm
